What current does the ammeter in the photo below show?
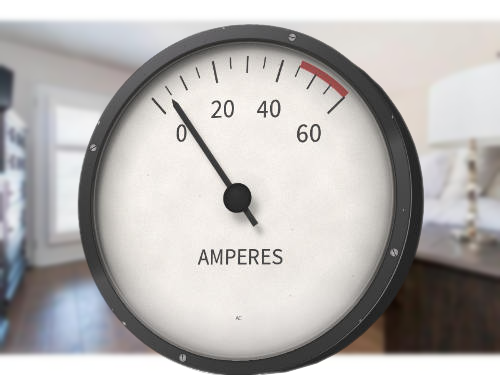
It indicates 5 A
